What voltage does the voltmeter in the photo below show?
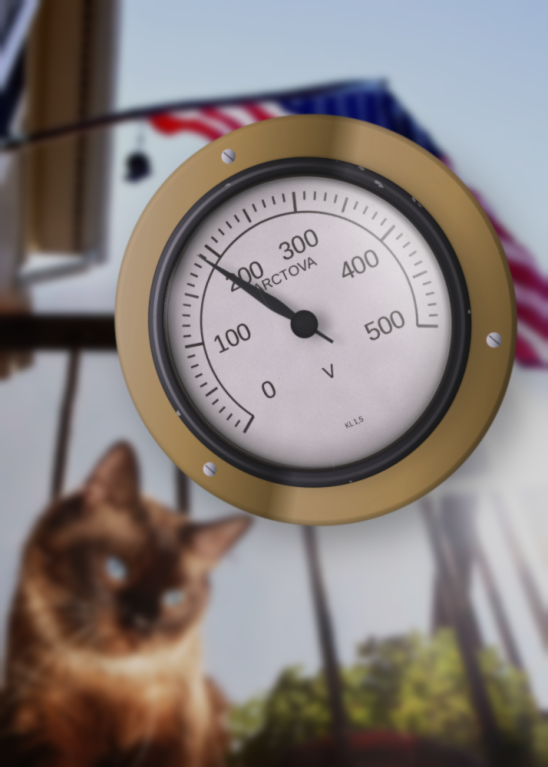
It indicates 190 V
